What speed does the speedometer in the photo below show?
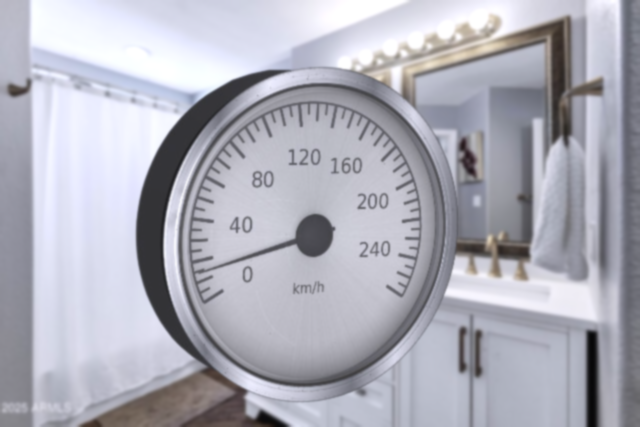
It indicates 15 km/h
